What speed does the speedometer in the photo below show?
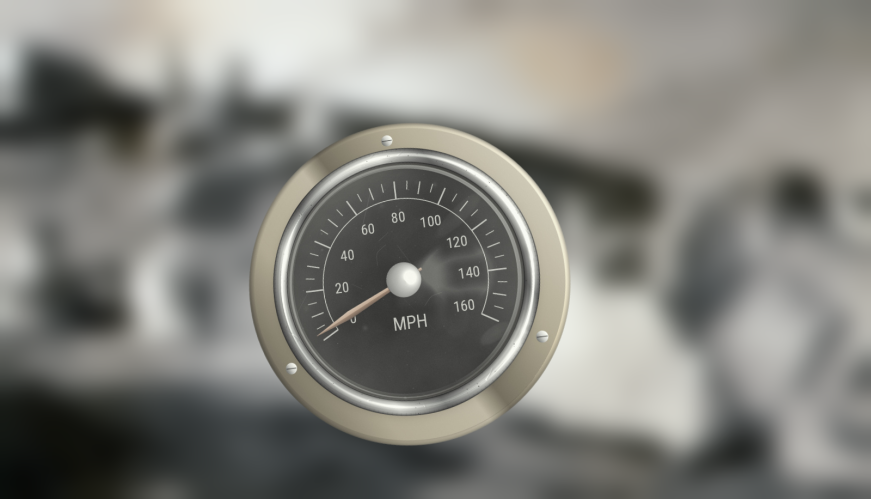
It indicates 2.5 mph
